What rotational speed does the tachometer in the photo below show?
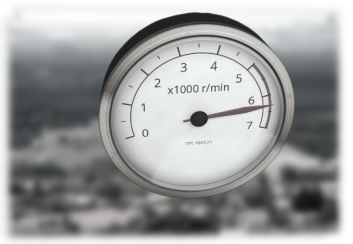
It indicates 6250 rpm
